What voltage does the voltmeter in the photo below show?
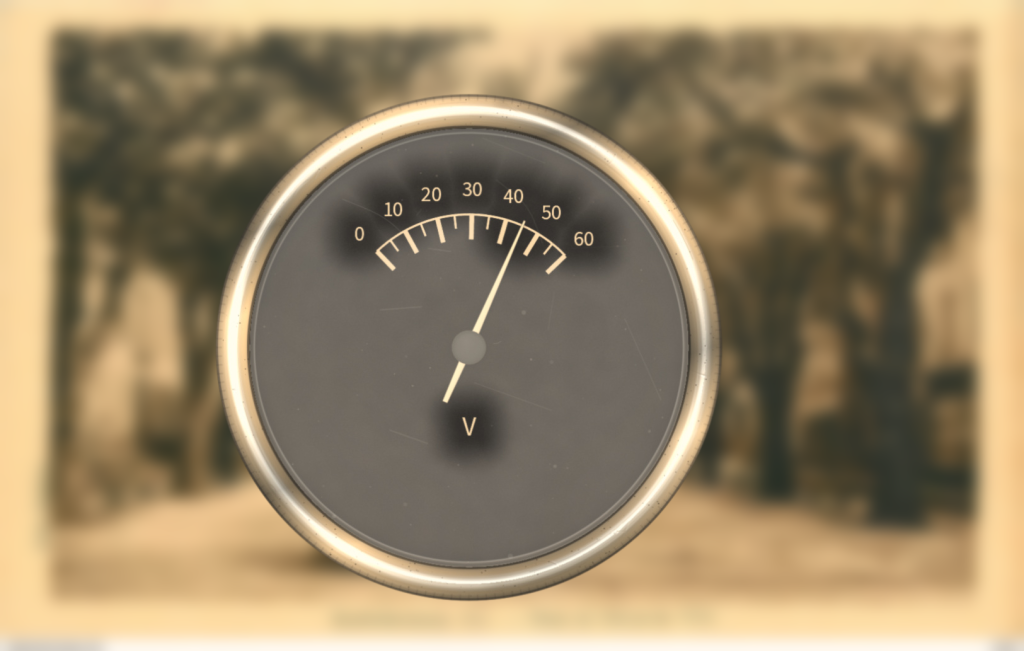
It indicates 45 V
